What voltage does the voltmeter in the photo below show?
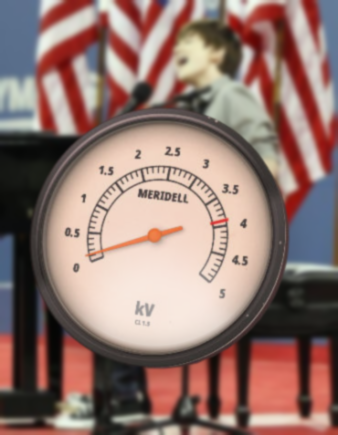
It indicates 0.1 kV
